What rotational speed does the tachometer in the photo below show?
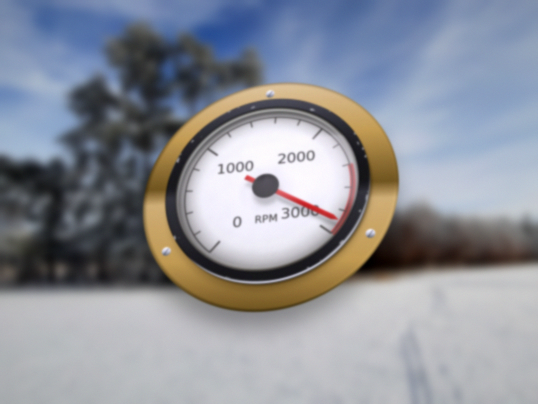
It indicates 2900 rpm
